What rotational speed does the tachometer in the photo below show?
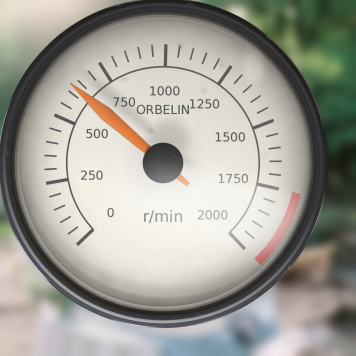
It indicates 625 rpm
